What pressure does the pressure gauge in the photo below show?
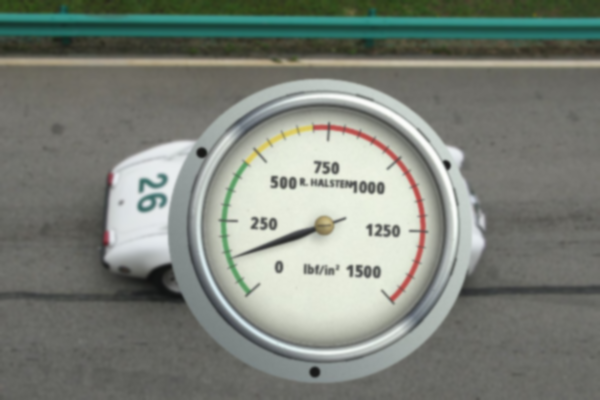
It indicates 125 psi
